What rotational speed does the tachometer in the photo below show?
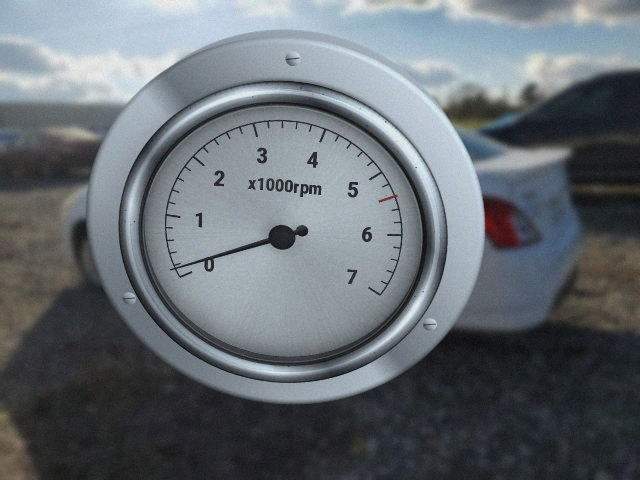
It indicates 200 rpm
